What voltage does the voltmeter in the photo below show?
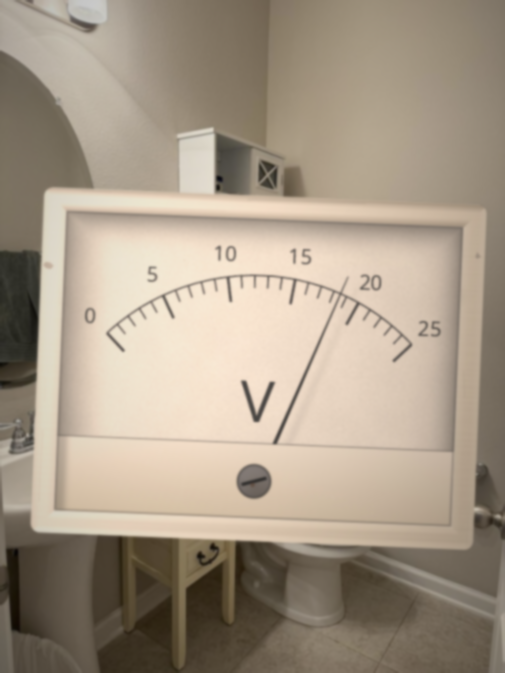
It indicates 18.5 V
